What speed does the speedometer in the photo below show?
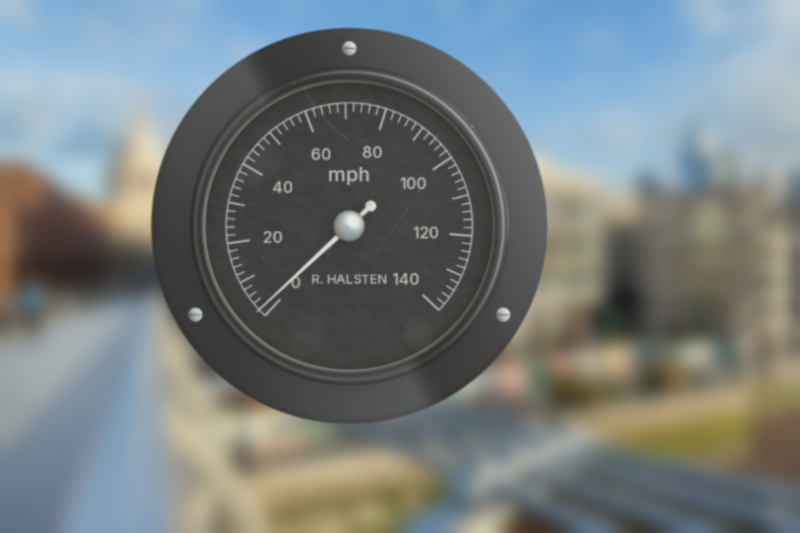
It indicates 2 mph
